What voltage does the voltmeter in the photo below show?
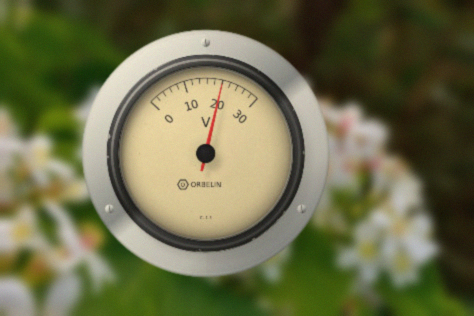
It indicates 20 V
